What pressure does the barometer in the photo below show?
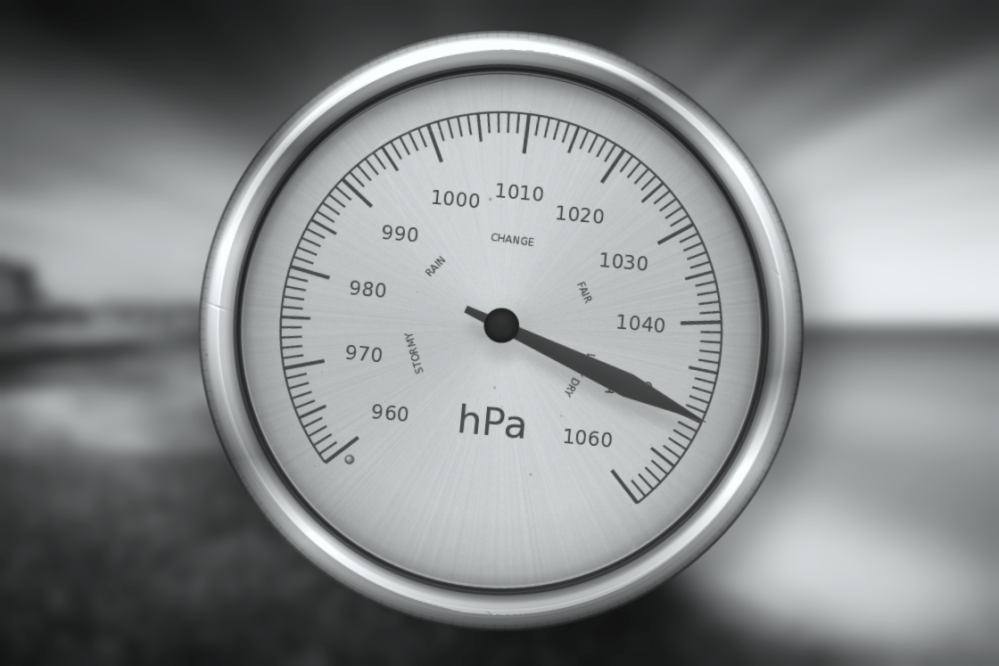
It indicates 1050 hPa
